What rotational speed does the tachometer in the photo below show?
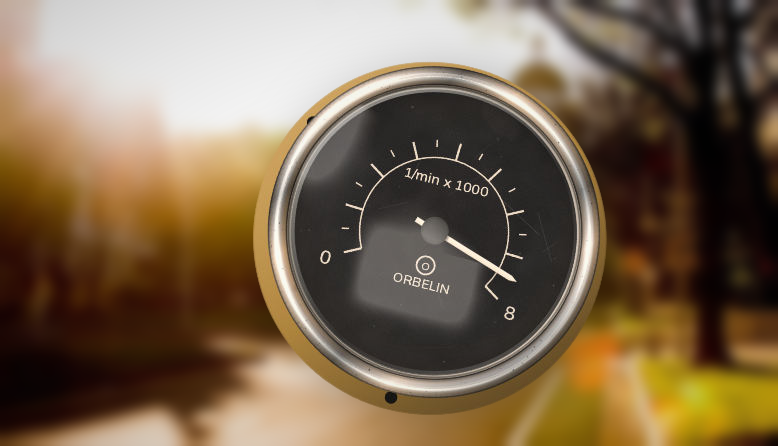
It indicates 7500 rpm
